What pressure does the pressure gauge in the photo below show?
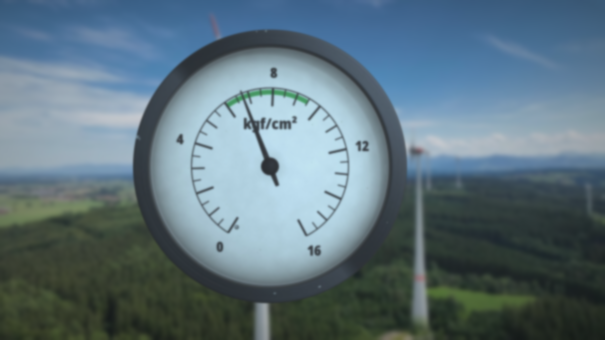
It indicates 6.75 kg/cm²
